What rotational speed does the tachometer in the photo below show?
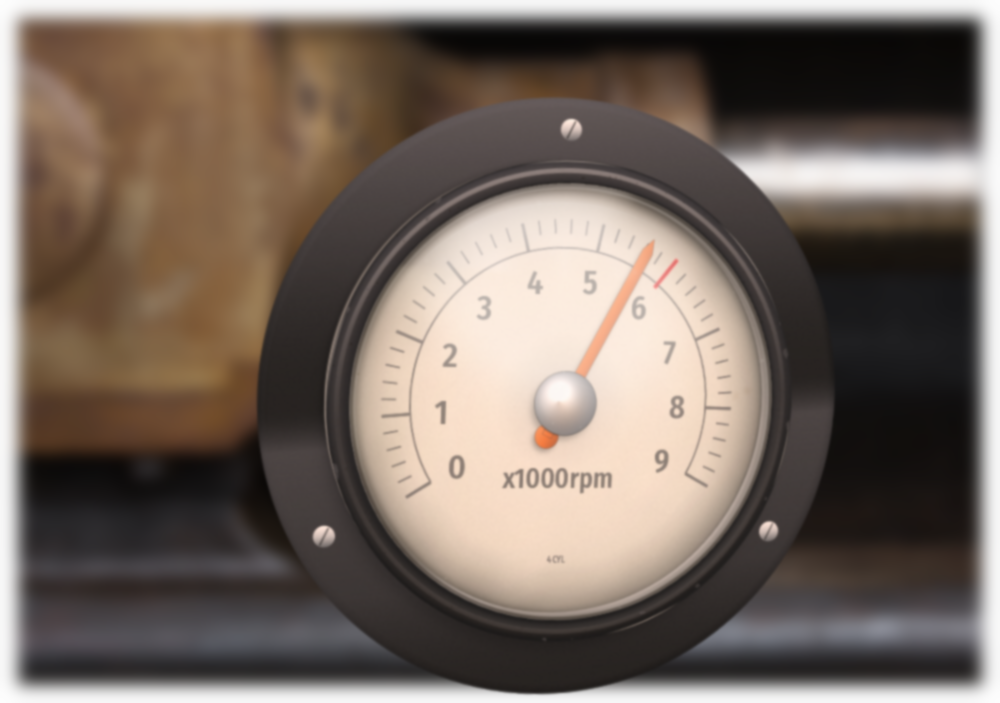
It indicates 5600 rpm
